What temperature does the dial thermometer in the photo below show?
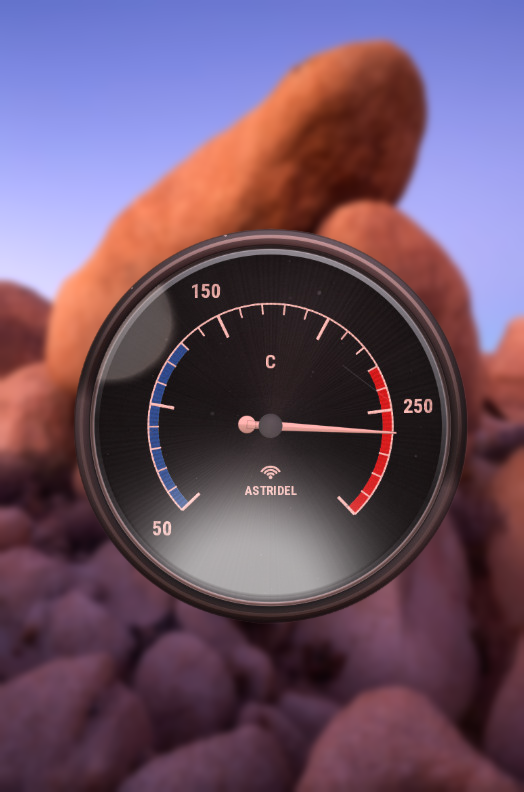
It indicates 260 °C
